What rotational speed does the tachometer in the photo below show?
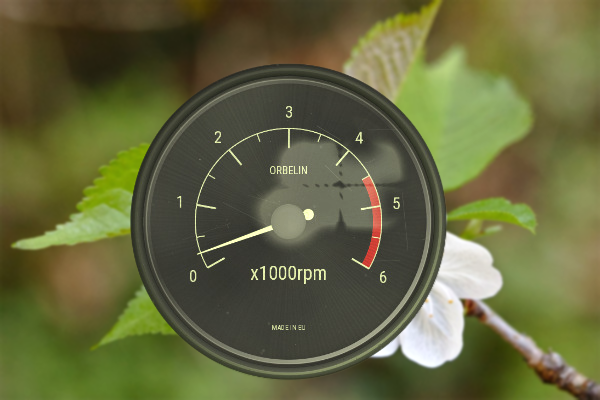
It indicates 250 rpm
